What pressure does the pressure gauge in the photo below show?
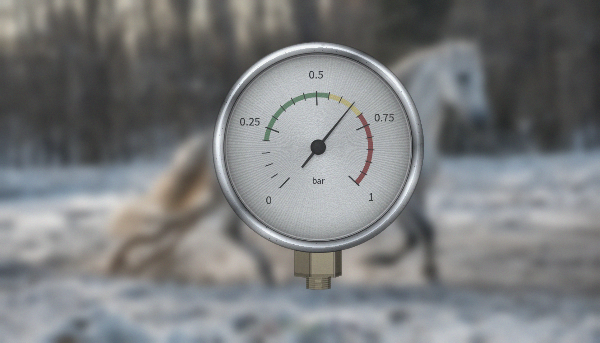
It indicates 0.65 bar
